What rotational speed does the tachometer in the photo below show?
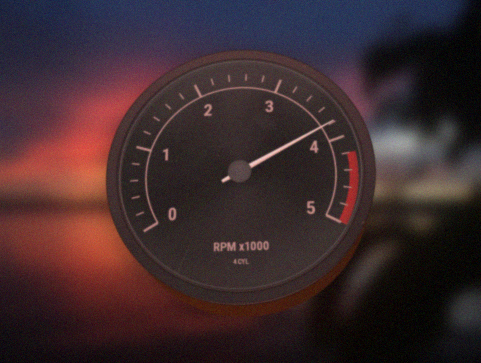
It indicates 3800 rpm
